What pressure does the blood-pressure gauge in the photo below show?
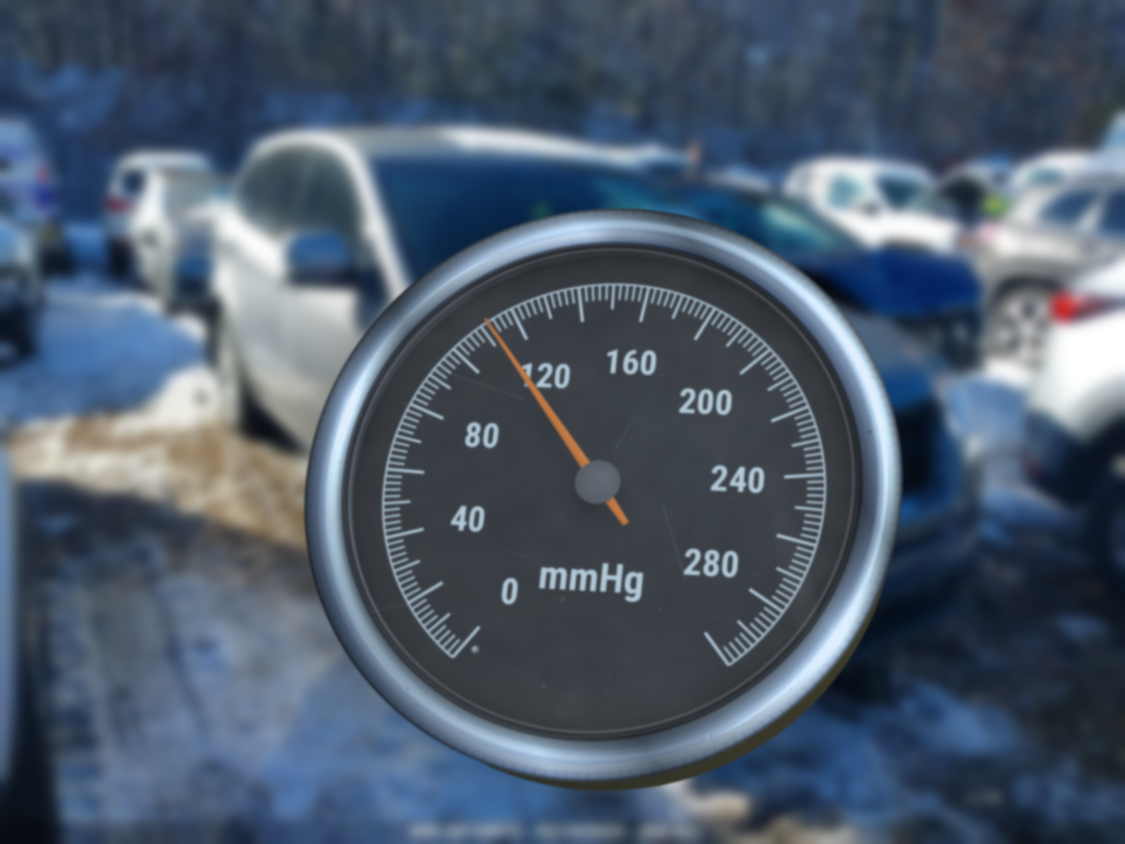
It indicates 112 mmHg
